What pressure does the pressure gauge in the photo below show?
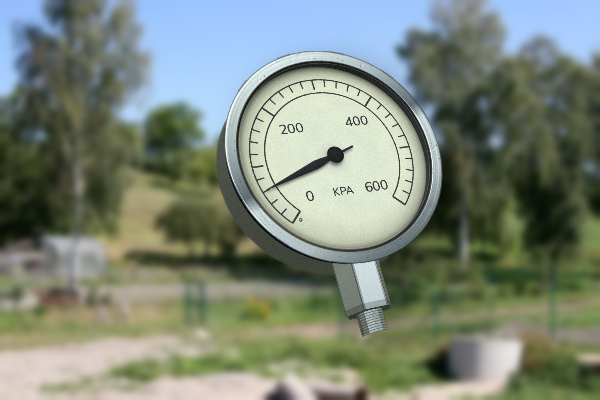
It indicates 60 kPa
